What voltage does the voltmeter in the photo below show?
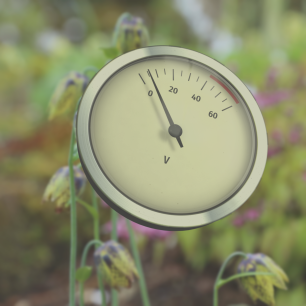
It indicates 5 V
